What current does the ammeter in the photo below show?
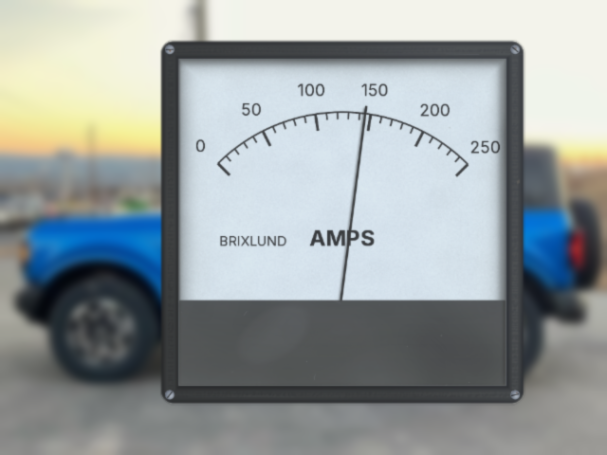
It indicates 145 A
